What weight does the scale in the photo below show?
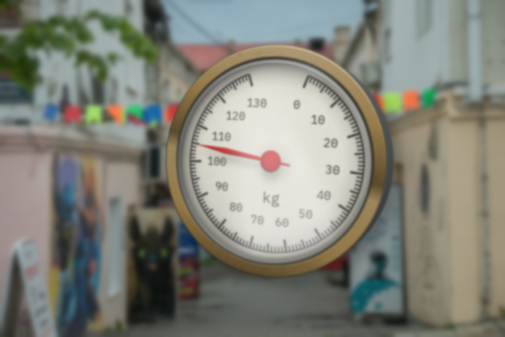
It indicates 105 kg
